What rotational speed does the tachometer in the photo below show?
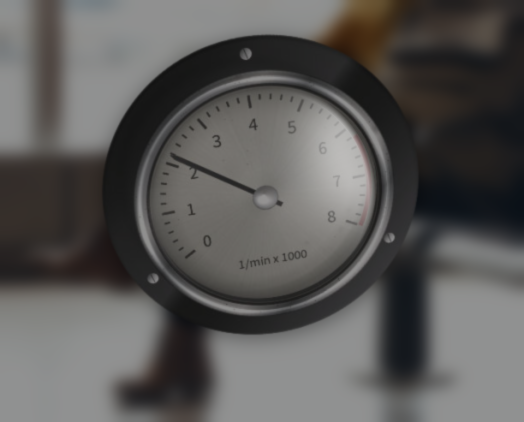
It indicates 2200 rpm
